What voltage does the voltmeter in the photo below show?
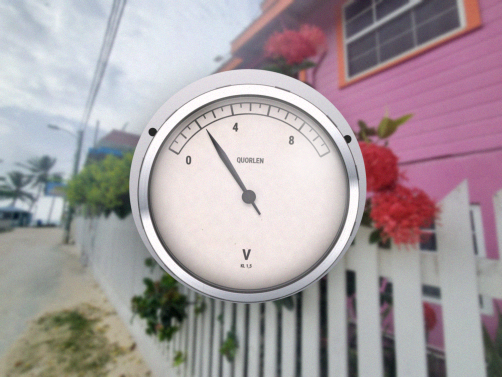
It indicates 2.25 V
